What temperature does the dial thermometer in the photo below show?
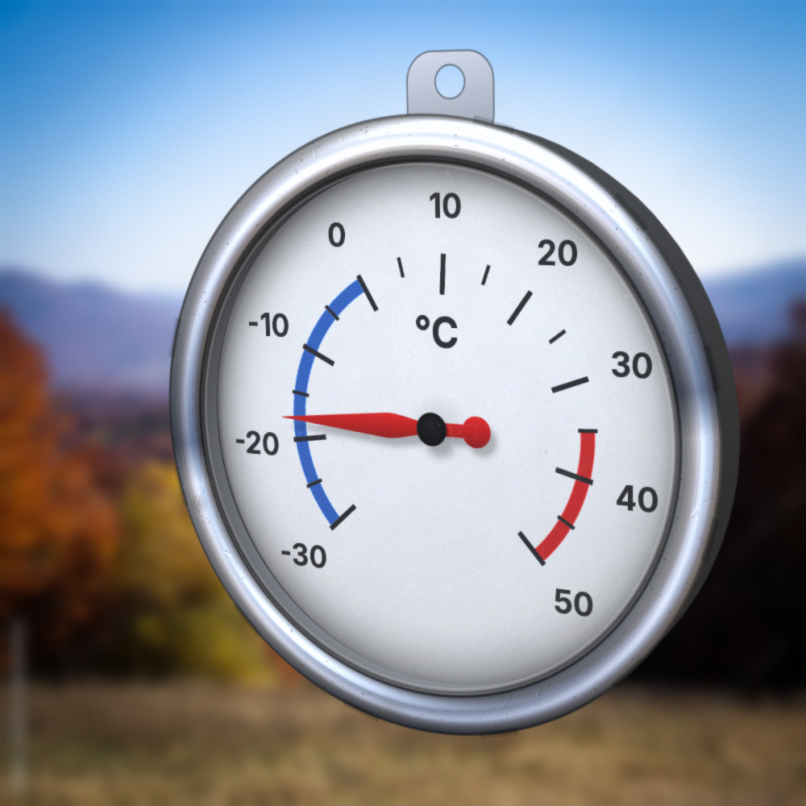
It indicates -17.5 °C
